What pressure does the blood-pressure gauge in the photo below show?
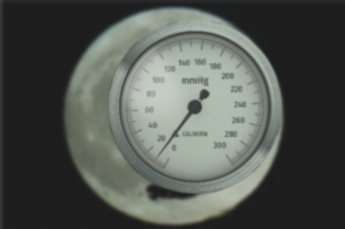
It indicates 10 mmHg
